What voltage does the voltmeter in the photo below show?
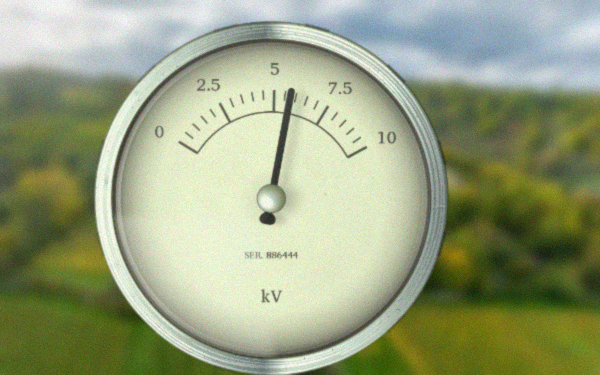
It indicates 5.75 kV
